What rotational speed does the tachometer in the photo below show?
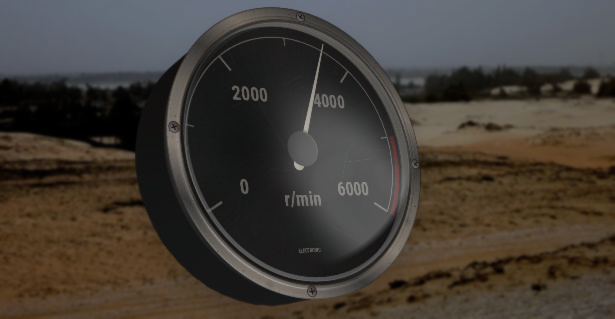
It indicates 3500 rpm
